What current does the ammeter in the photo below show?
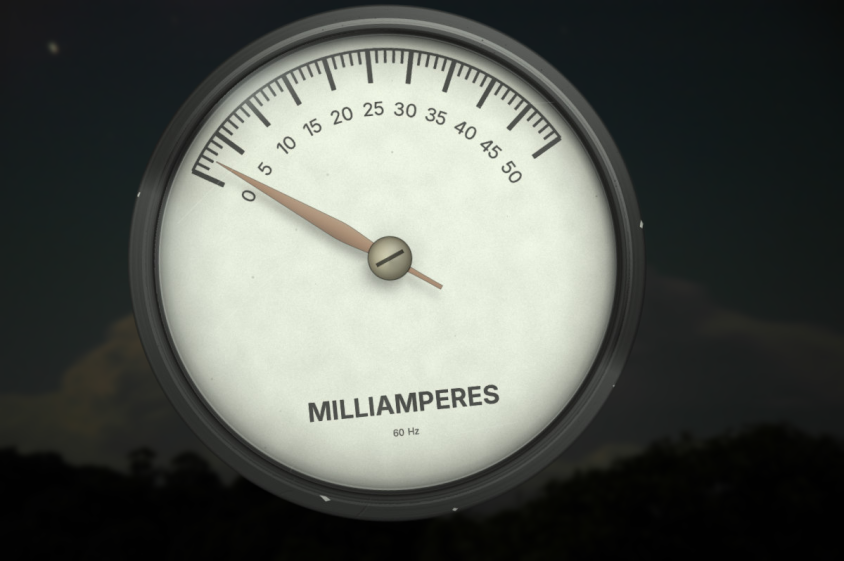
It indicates 2 mA
